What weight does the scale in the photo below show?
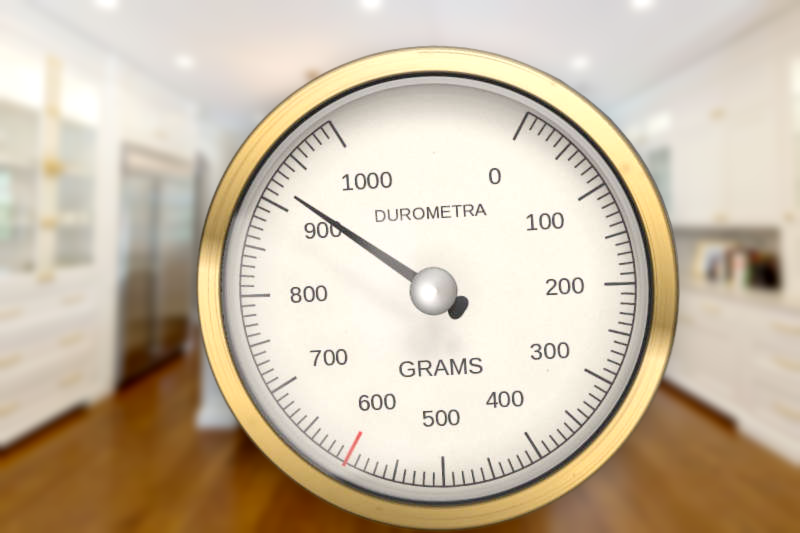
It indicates 920 g
